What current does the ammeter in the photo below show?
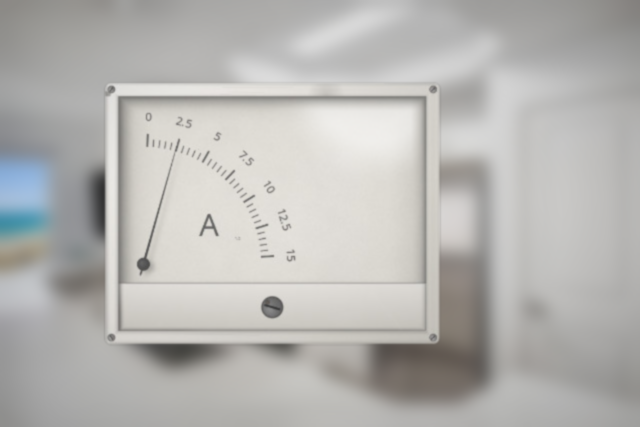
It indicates 2.5 A
